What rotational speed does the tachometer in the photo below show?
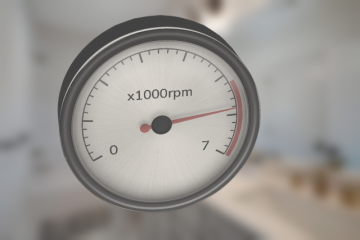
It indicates 5800 rpm
